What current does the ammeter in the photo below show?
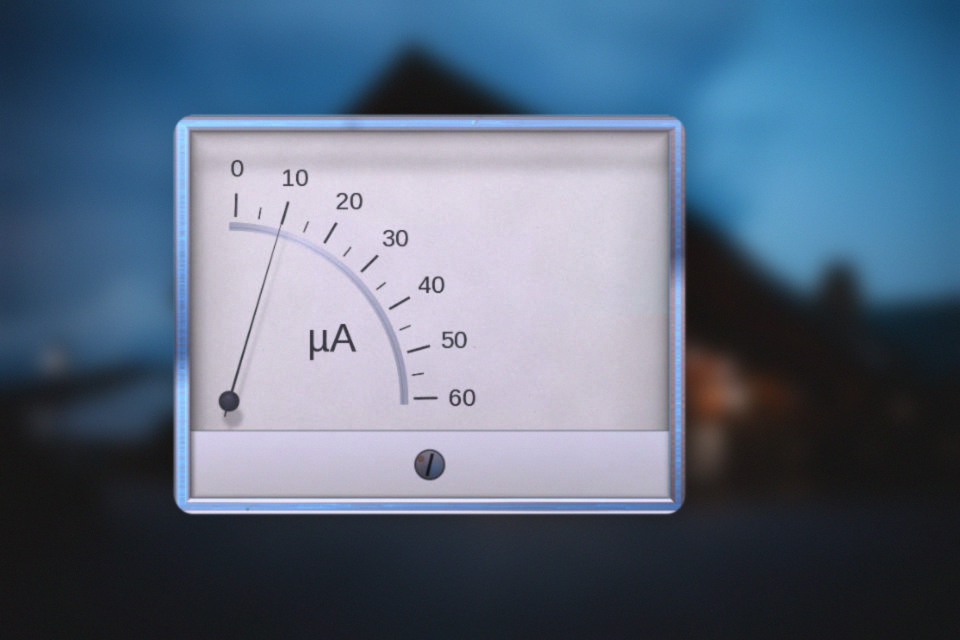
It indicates 10 µA
